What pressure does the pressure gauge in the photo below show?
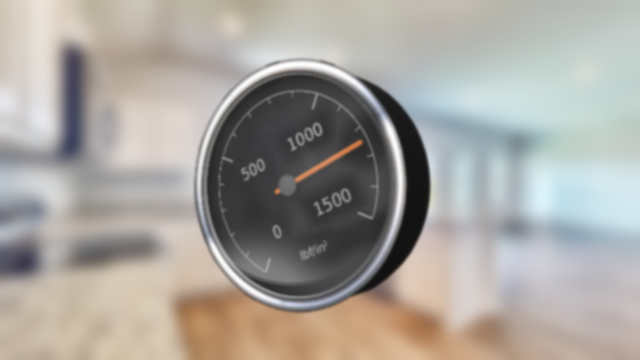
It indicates 1250 psi
